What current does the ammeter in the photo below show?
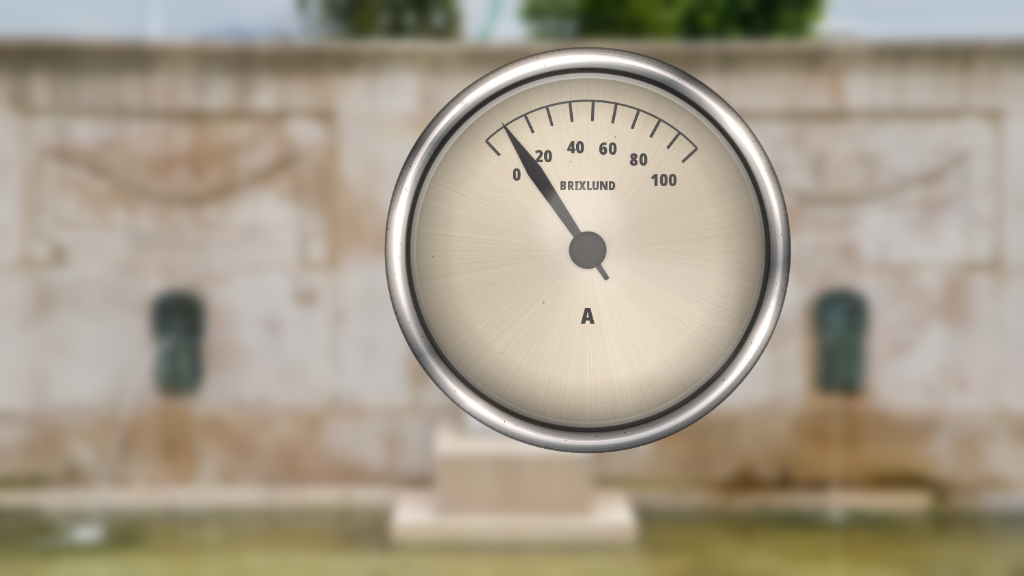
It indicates 10 A
